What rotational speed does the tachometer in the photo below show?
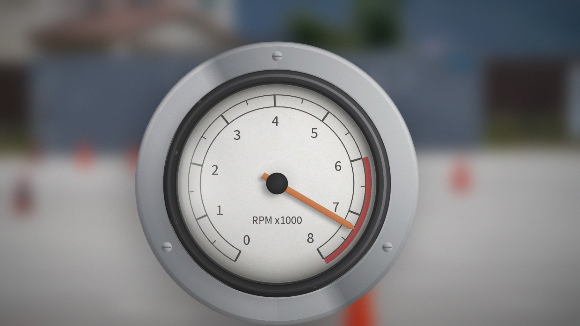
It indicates 7250 rpm
